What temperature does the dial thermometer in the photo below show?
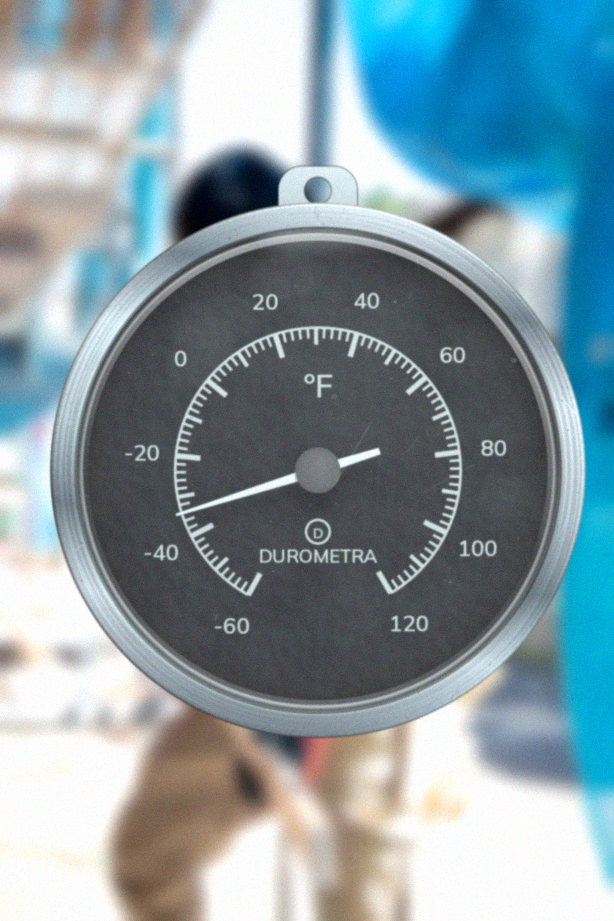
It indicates -34 °F
